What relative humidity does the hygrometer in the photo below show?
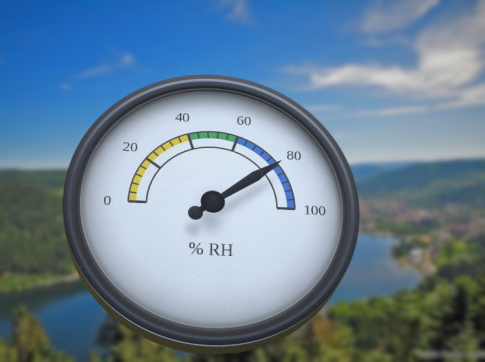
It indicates 80 %
